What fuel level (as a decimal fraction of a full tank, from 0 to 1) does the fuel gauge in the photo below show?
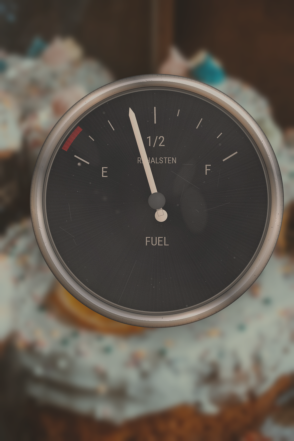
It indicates 0.375
